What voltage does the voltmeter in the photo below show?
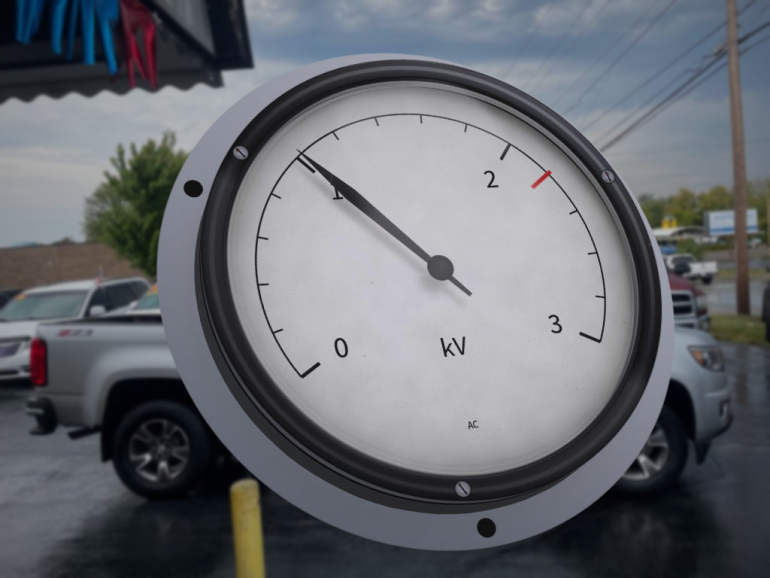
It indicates 1 kV
